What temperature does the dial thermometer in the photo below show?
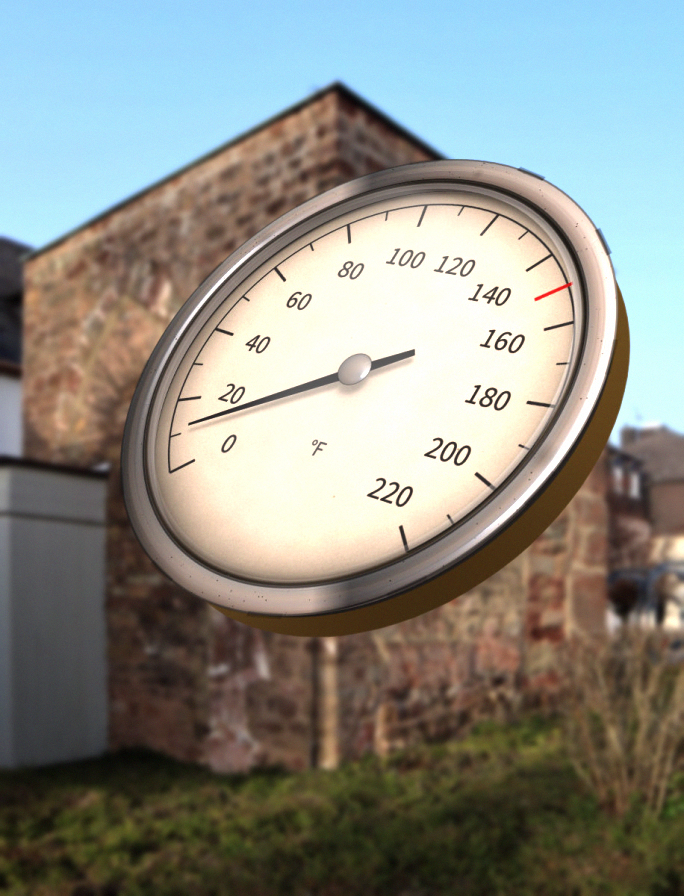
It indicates 10 °F
